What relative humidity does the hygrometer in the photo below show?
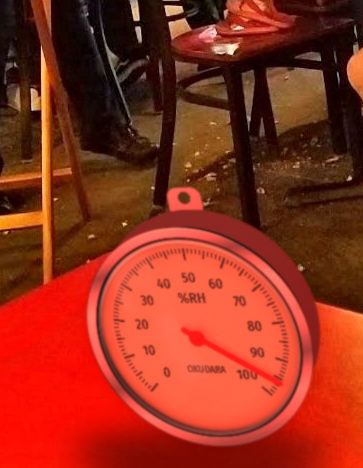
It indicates 95 %
